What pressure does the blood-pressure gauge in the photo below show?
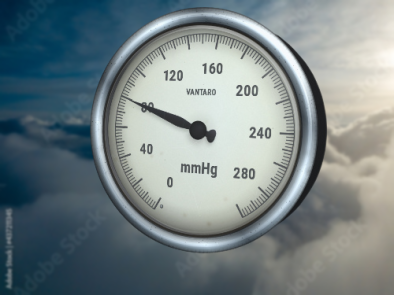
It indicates 80 mmHg
